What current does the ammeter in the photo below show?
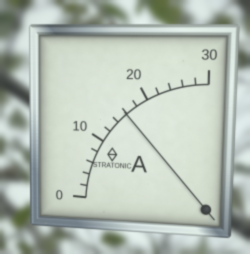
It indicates 16 A
